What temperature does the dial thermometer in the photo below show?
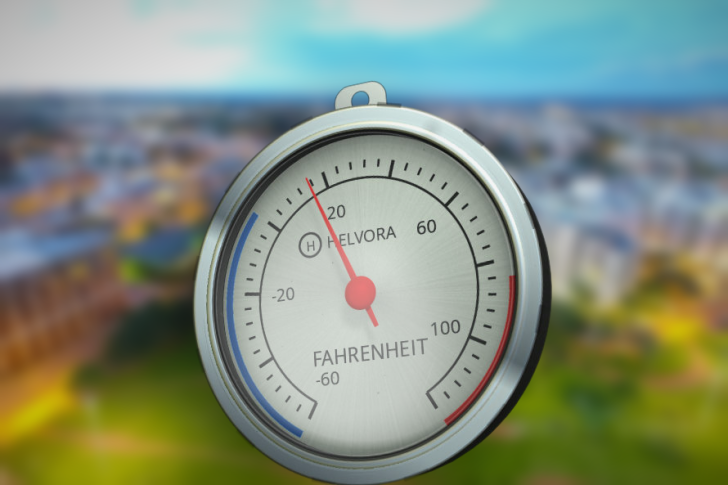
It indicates 16 °F
